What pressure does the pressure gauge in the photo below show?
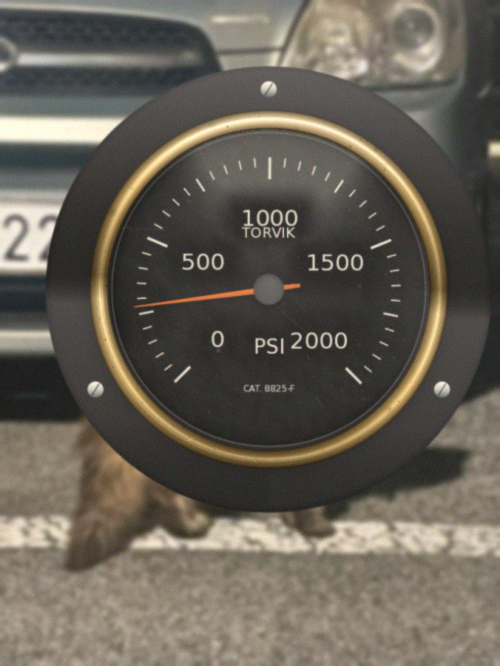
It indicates 275 psi
